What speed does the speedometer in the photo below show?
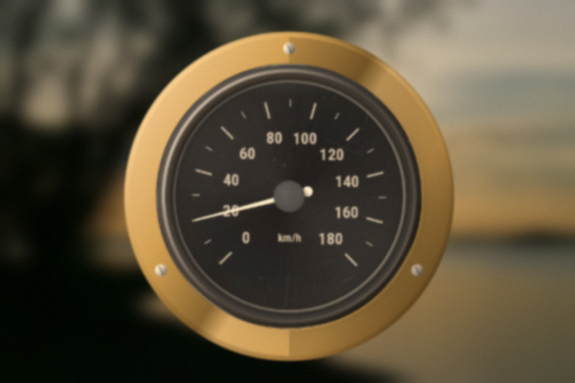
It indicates 20 km/h
